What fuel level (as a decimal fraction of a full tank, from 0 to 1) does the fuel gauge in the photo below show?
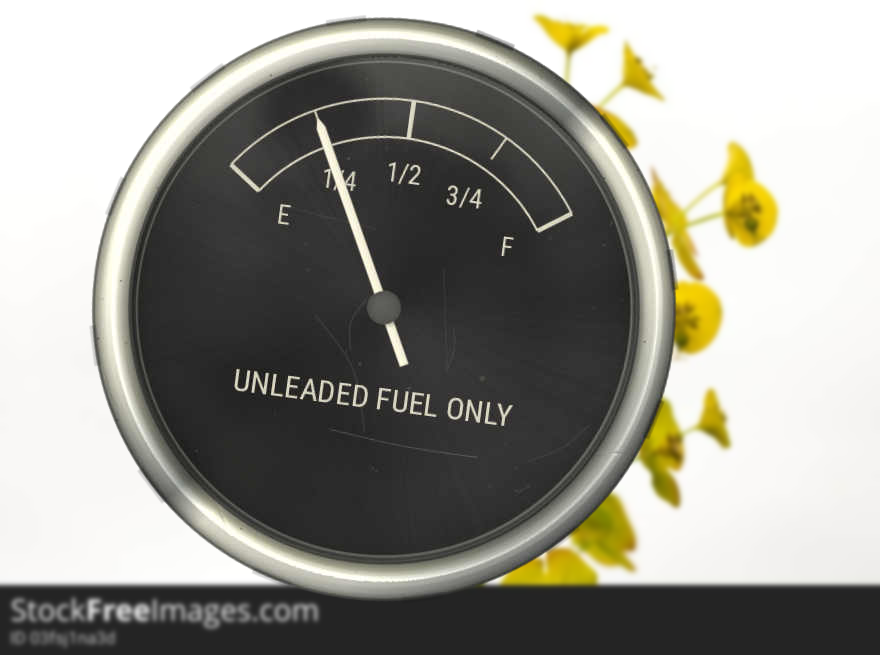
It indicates 0.25
